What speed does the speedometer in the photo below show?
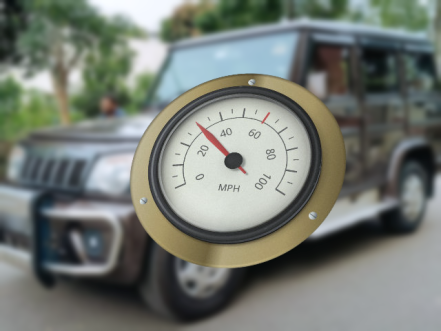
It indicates 30 mph
